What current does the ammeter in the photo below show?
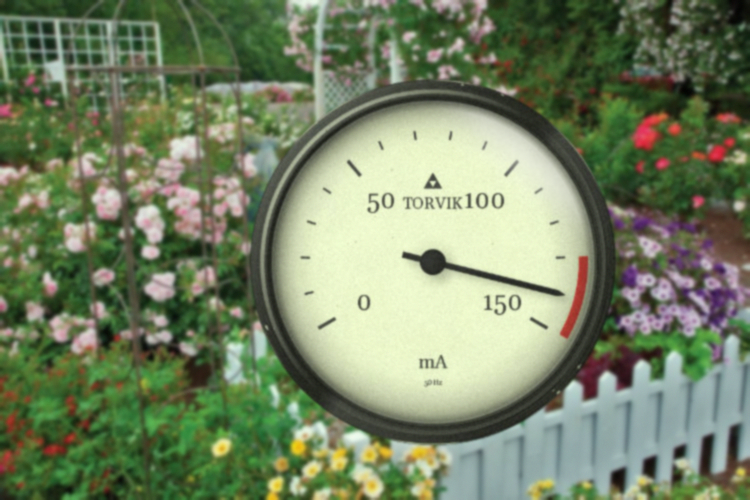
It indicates 140 mA
